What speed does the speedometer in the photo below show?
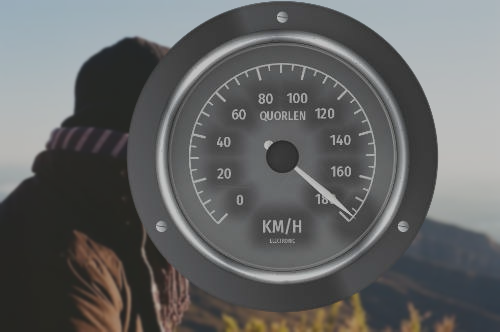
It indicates 177.5 km/h
